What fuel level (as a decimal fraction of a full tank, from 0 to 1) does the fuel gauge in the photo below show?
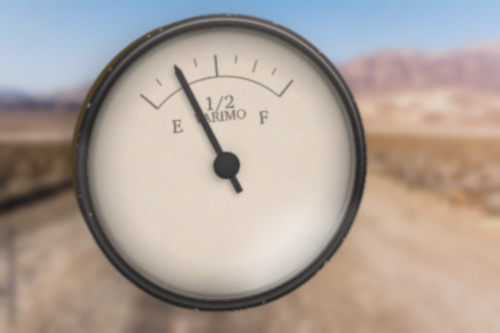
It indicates 0.25
